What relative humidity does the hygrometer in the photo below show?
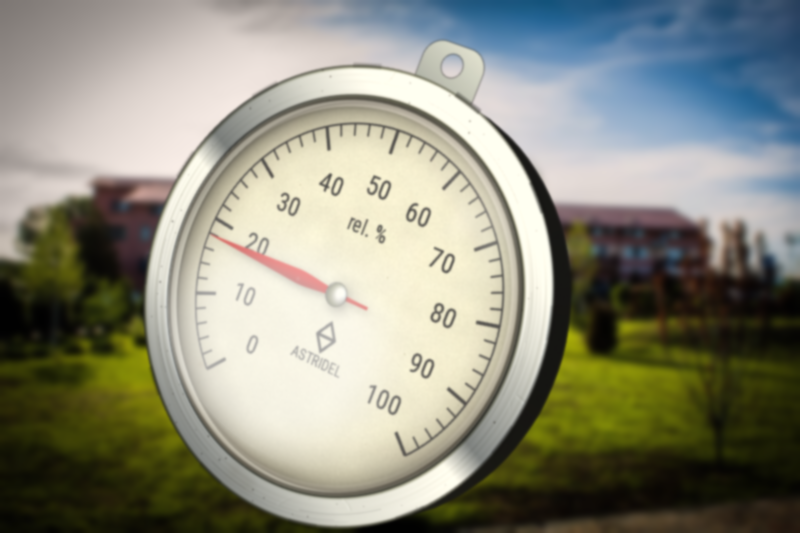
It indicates 18 %
